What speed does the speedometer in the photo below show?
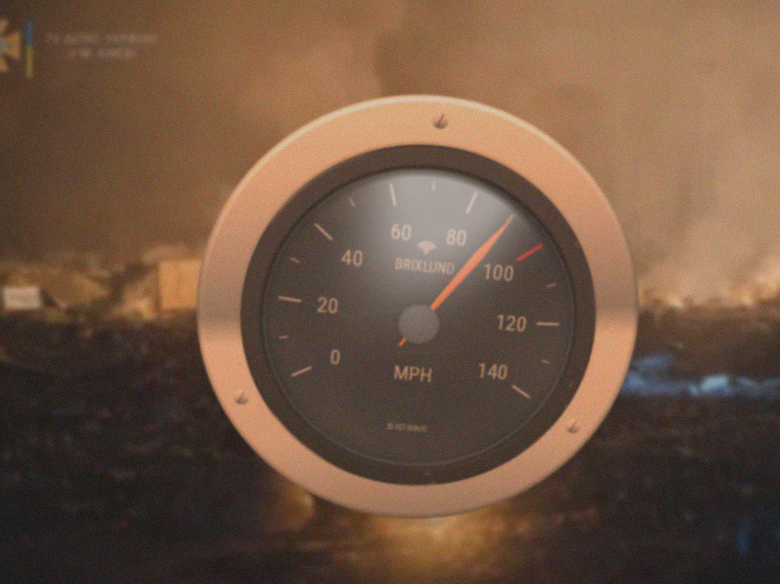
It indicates 90 mph
